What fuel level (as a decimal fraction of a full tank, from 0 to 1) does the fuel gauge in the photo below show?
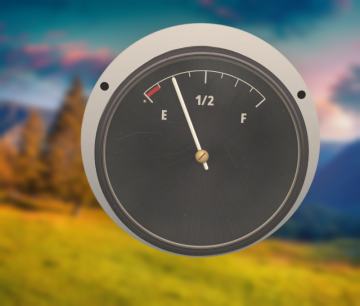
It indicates 0.25
